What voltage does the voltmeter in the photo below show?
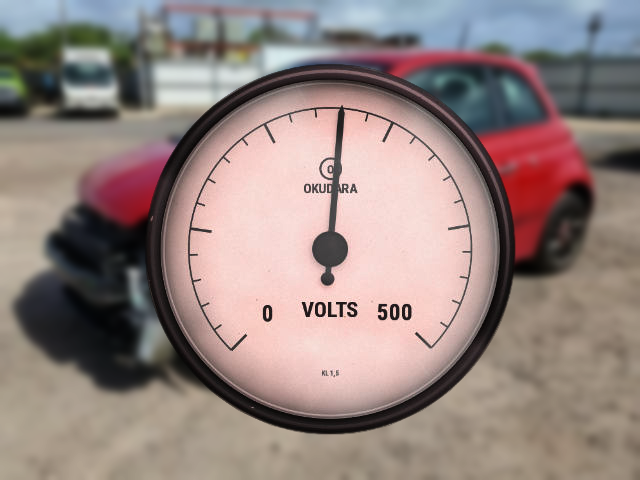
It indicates 260 V
